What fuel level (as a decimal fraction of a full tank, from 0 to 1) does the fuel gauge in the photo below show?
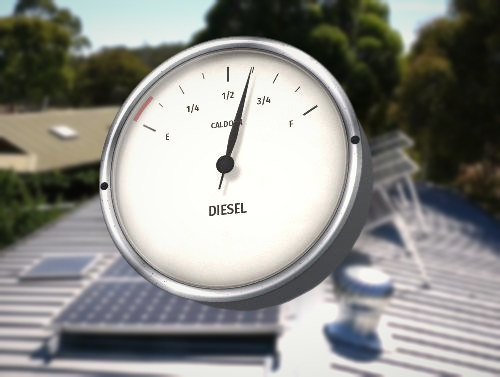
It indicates 0.625
